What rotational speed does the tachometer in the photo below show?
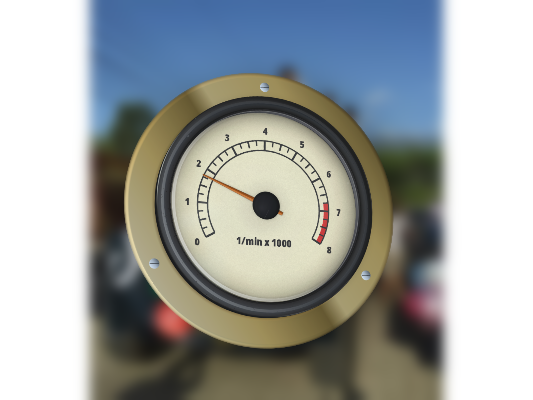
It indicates 1750 rpm
